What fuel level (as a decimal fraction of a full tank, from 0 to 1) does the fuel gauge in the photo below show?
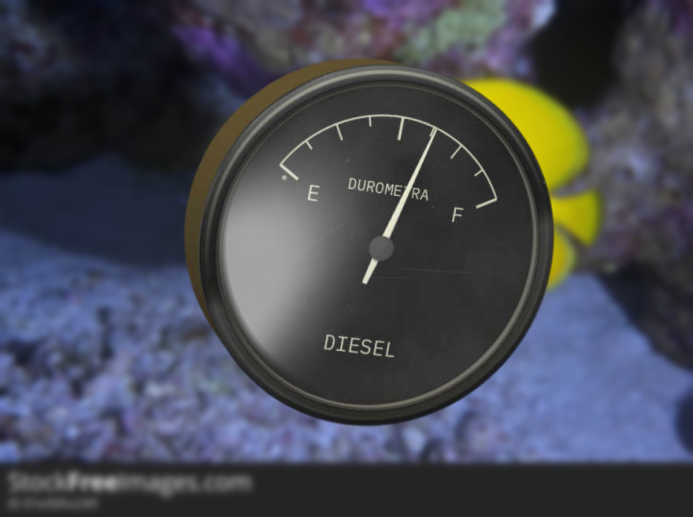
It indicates 0.625
